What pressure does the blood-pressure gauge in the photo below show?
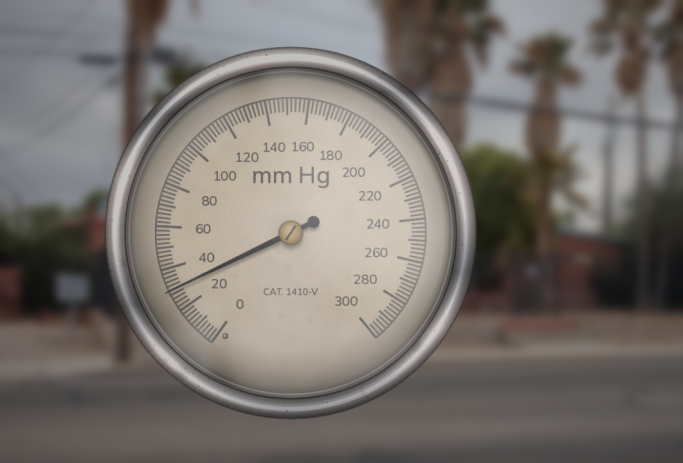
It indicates 30 mmHg
